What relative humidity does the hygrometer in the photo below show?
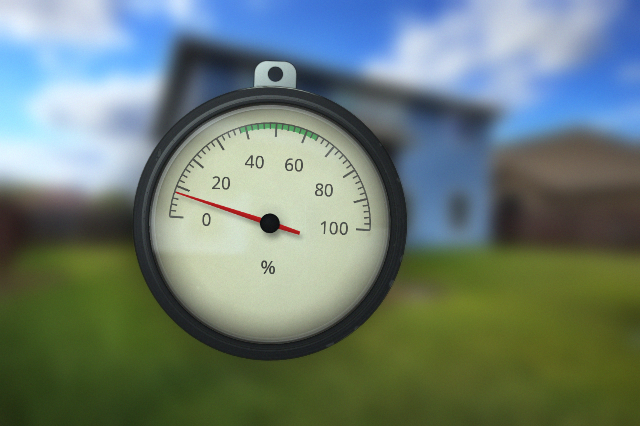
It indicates 8 %
